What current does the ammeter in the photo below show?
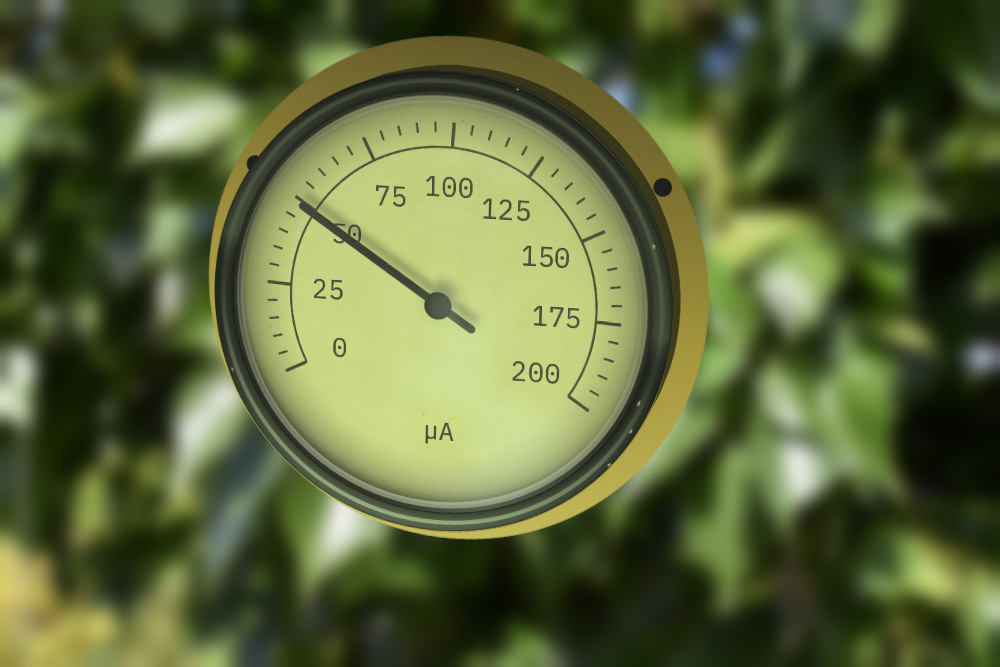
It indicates 50 µA
